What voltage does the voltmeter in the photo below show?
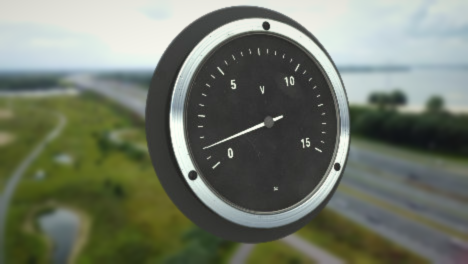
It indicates 1 V
